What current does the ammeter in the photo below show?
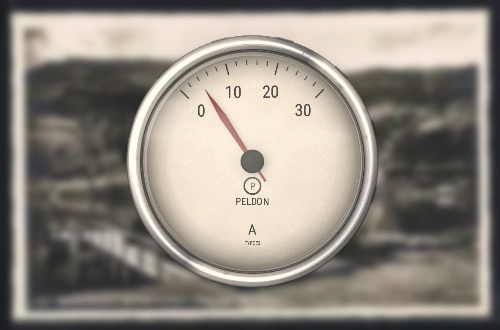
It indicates 4 A
